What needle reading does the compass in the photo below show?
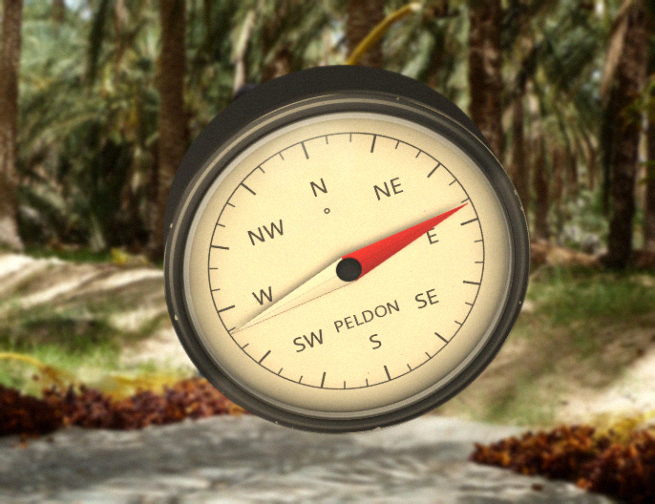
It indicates 80 °
